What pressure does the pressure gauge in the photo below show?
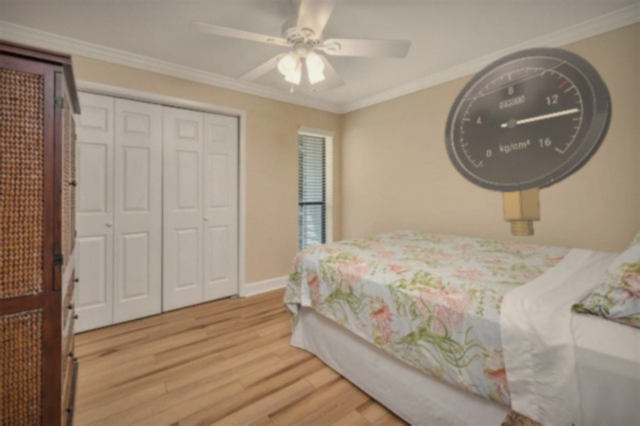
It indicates 13.5 kg/cm²
